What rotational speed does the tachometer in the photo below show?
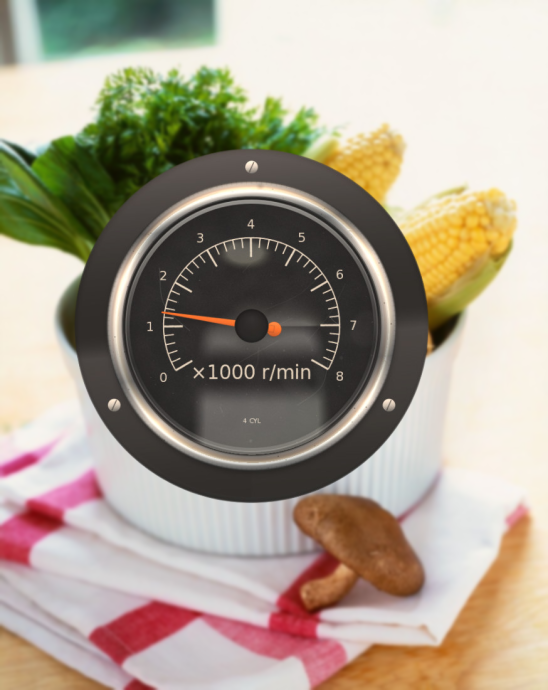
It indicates 1300 rpm
